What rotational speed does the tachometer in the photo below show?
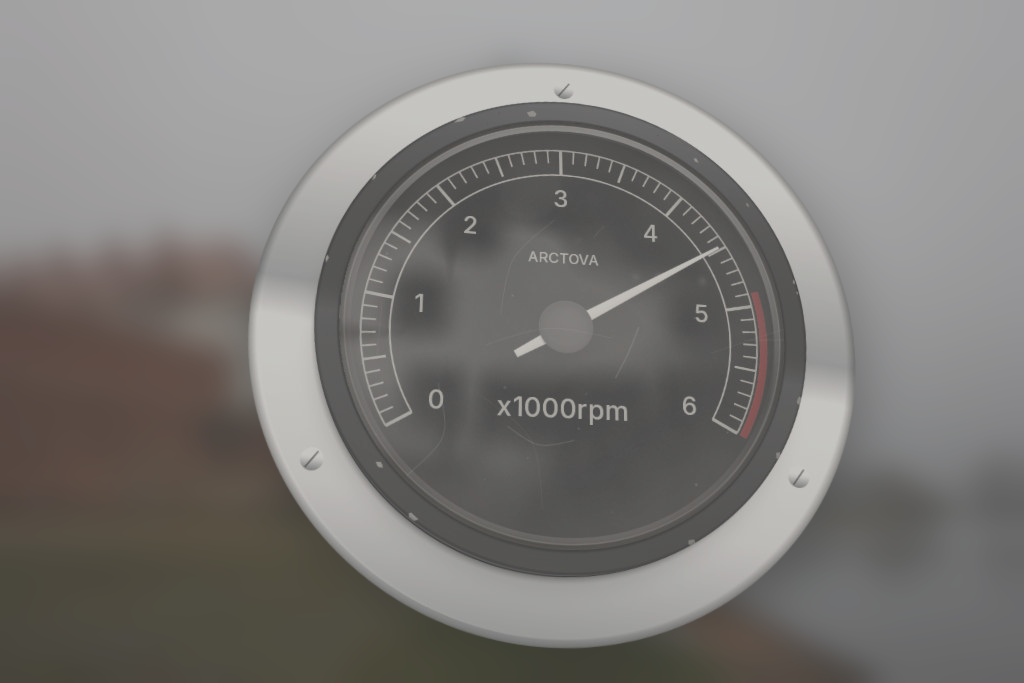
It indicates 4500 rpm
